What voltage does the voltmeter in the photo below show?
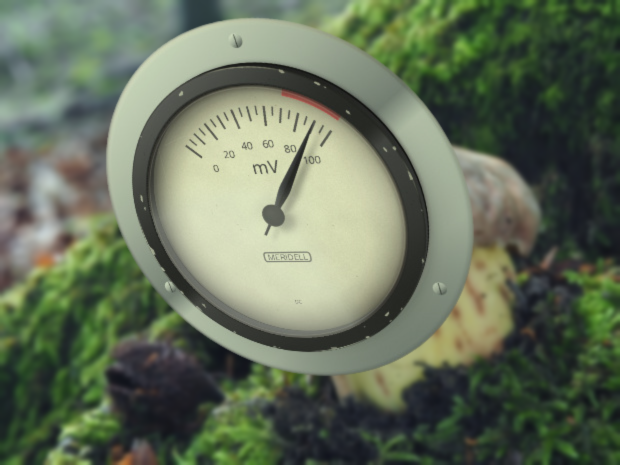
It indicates 90 mV
